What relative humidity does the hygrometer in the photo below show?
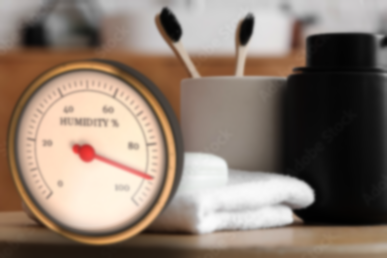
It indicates 90 %
